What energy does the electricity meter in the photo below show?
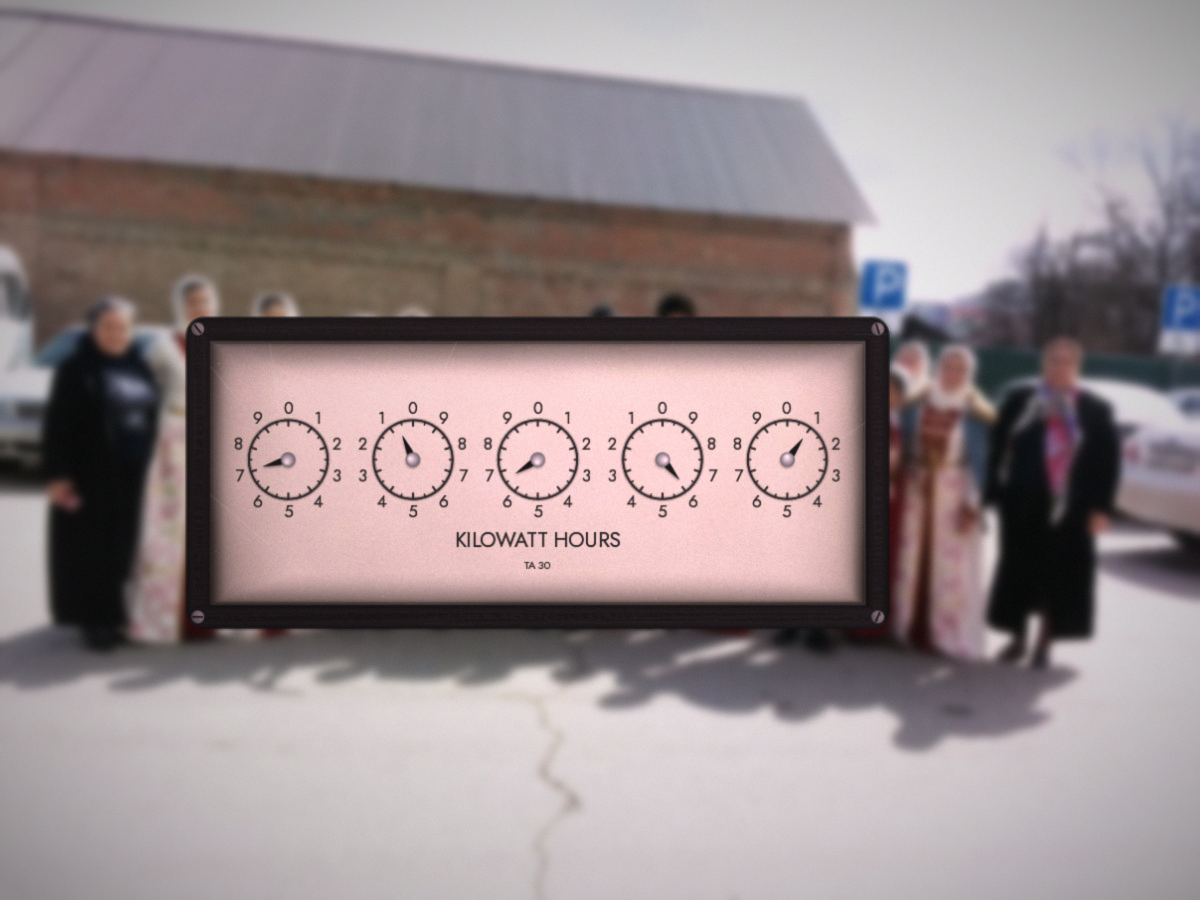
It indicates 70661 kWh
